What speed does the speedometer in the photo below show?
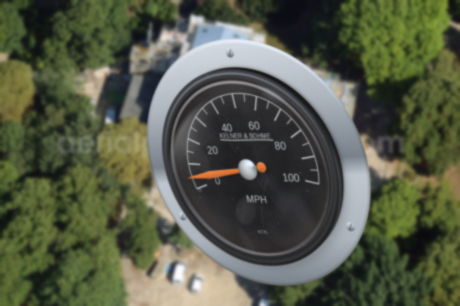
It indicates 5 mph
